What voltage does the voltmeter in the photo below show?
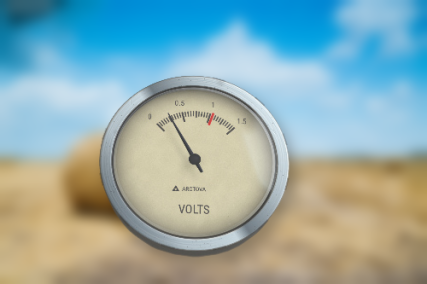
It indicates 0.25 V
